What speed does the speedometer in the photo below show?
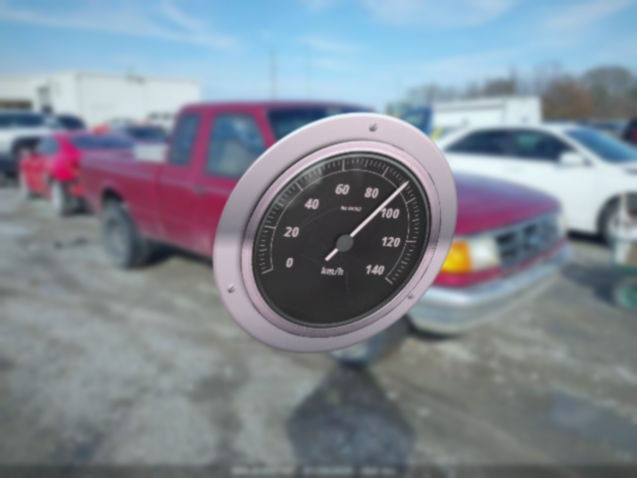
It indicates 90 km/h
